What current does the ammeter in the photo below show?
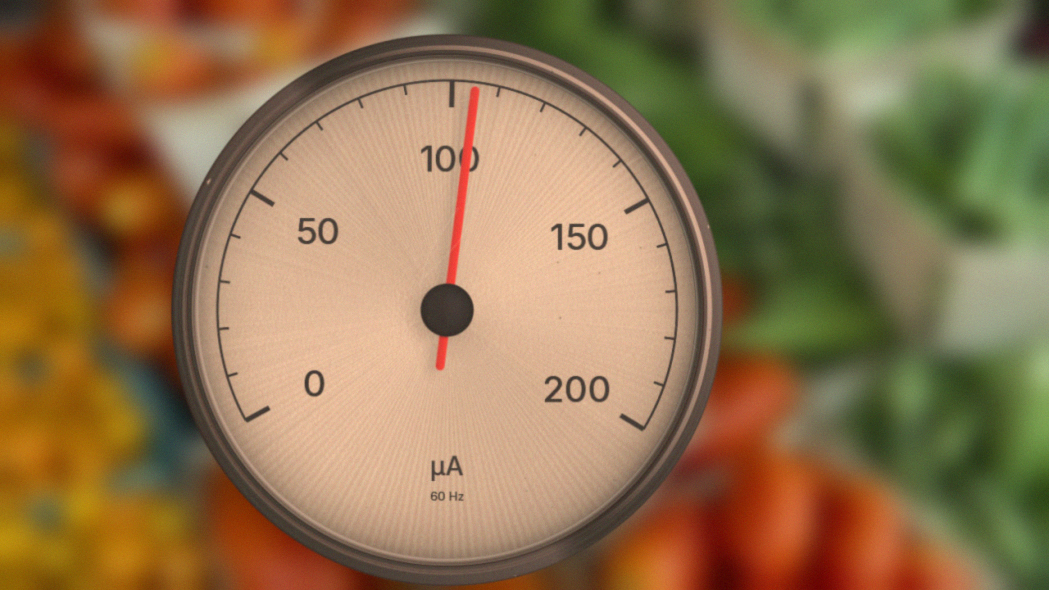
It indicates 105 µA
